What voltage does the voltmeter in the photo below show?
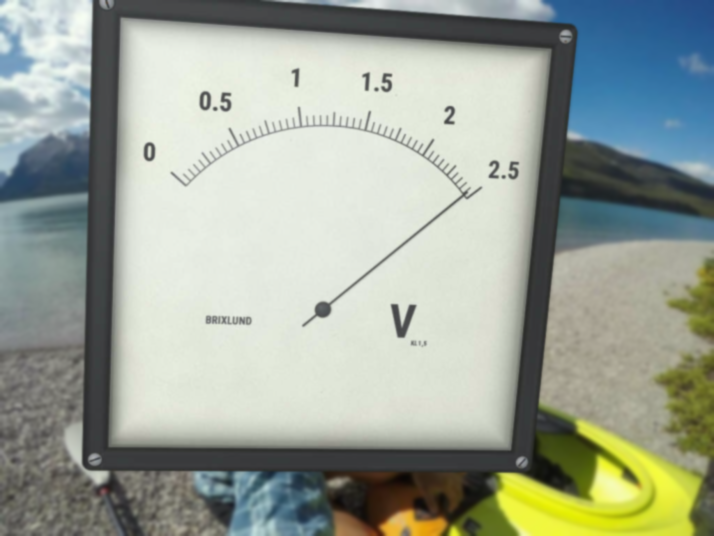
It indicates 2.45 V
